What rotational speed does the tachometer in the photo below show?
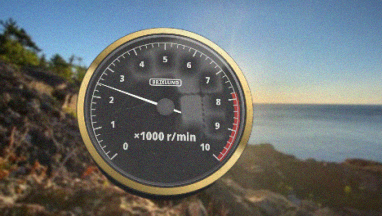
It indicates 2400 rpm
